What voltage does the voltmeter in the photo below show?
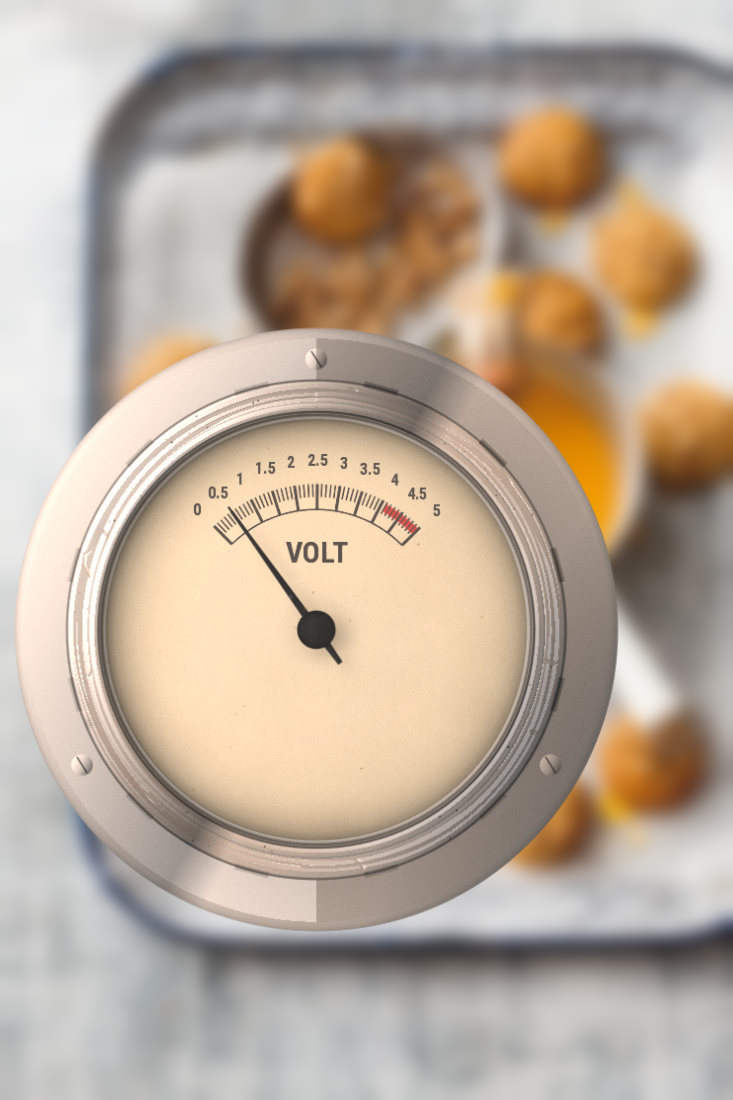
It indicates 0.5 V
